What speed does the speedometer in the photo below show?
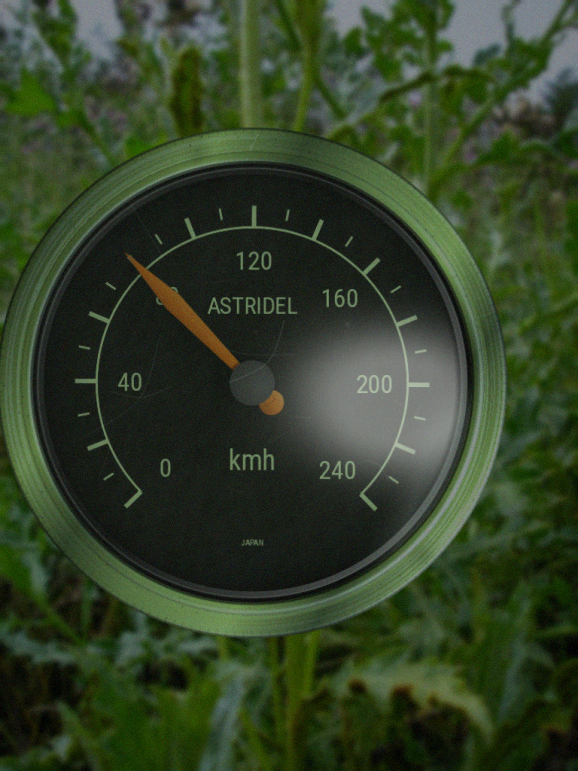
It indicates 80 km/h
